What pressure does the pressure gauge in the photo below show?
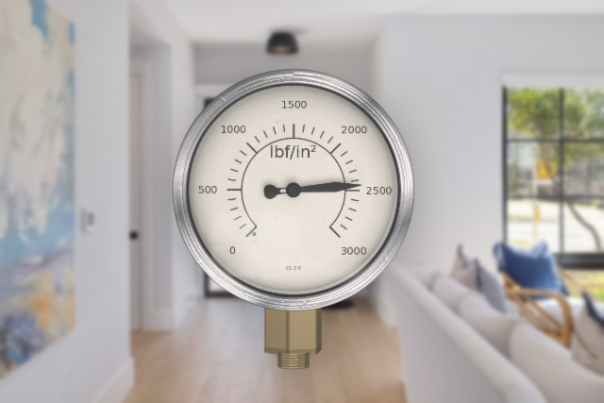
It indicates 2450 psi
